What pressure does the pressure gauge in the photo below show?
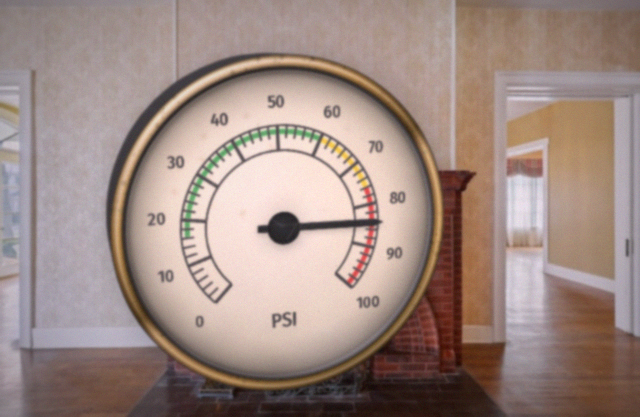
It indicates 84 psi
